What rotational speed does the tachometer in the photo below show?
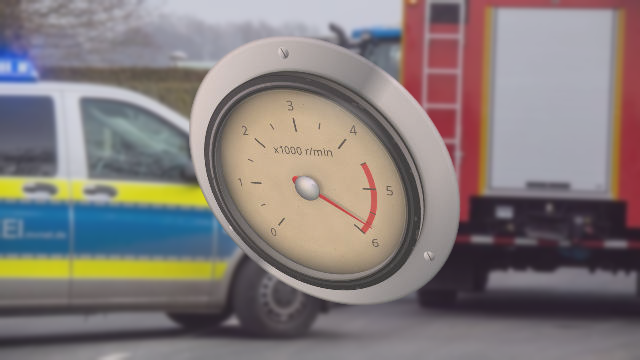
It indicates 5750 rpm
